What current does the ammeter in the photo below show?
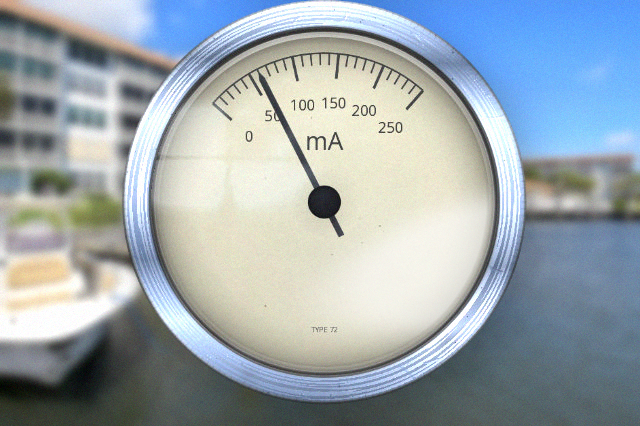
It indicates 60 mA
